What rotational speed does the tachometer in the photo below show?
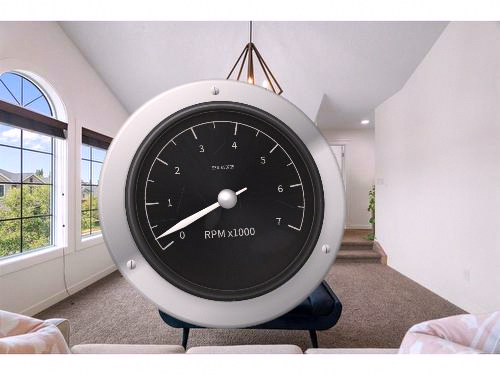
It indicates 250 rpm
